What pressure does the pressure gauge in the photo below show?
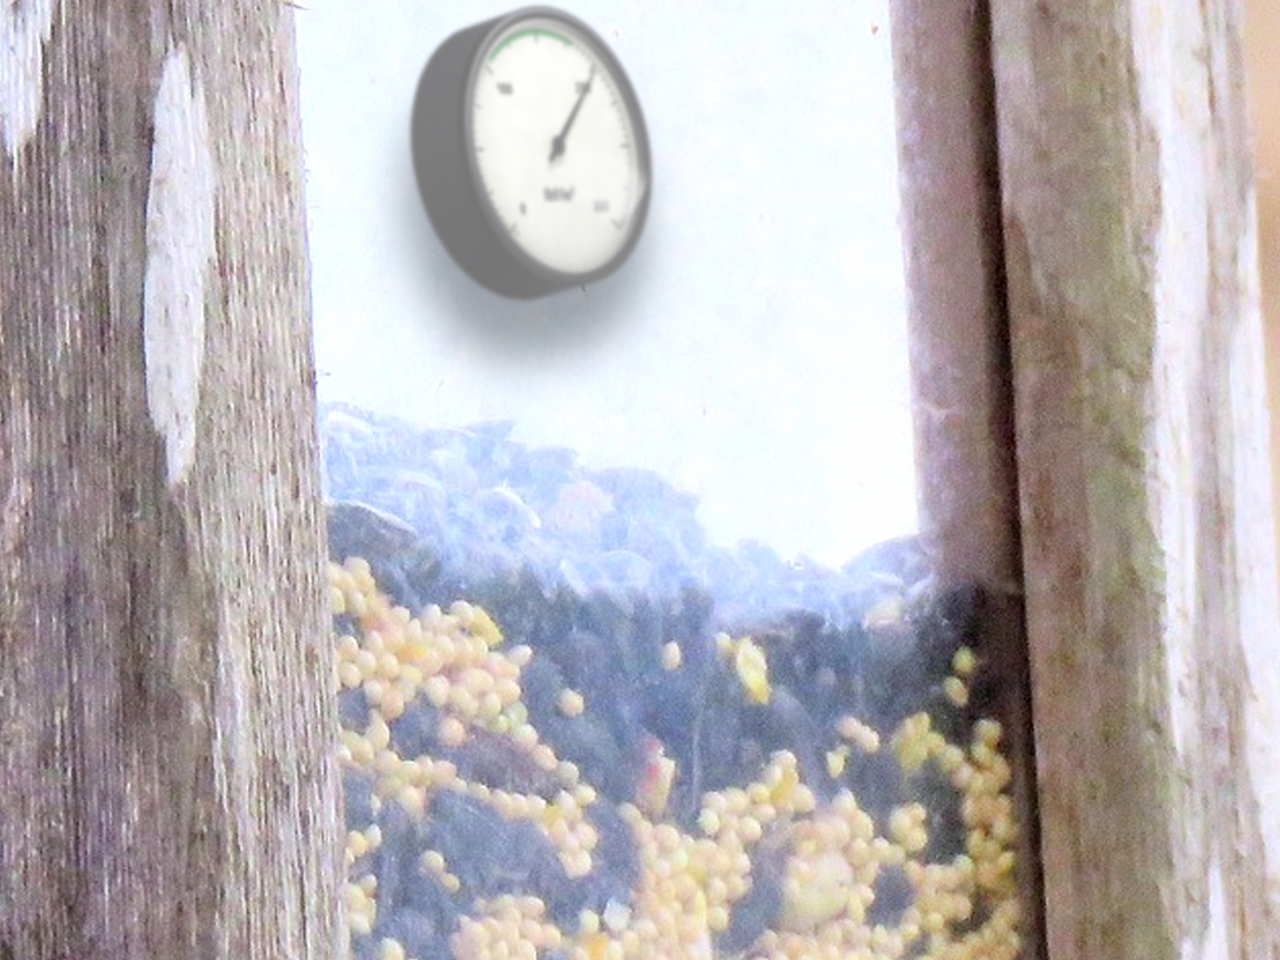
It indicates 200 psi
